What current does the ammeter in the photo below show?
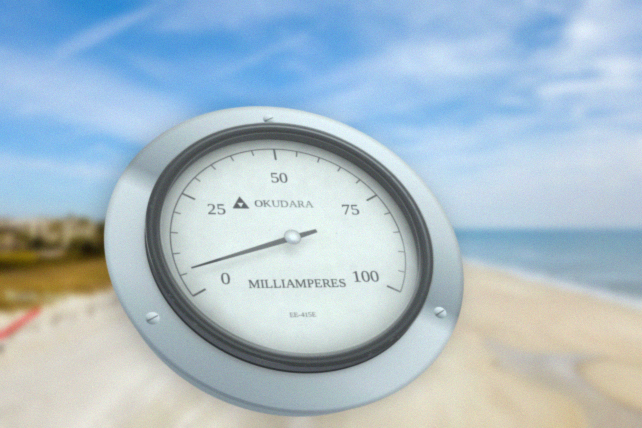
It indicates 5 mA
